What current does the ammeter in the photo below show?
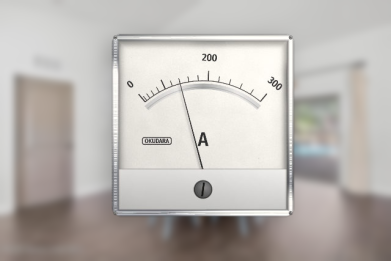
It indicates 140 A
